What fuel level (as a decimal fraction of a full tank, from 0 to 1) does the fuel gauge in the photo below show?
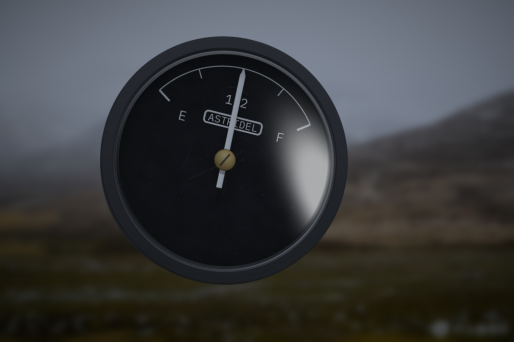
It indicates 0.5
